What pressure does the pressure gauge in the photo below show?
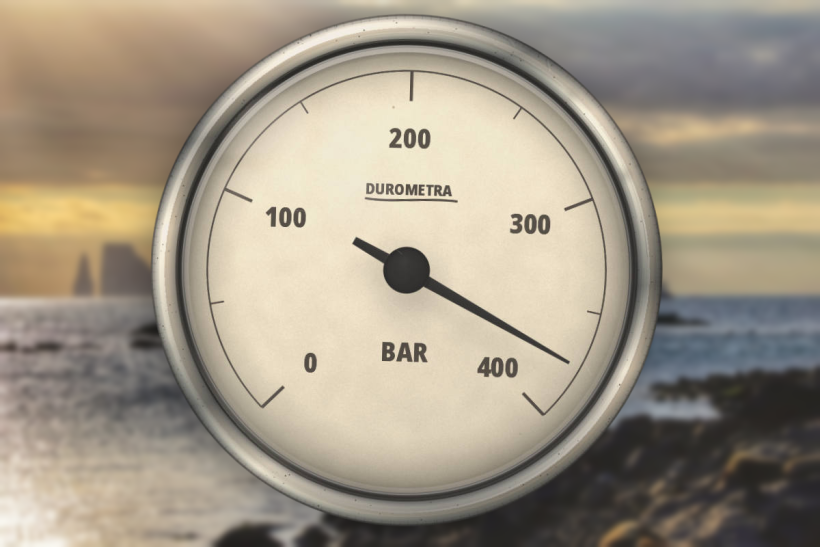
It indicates 375 bar
